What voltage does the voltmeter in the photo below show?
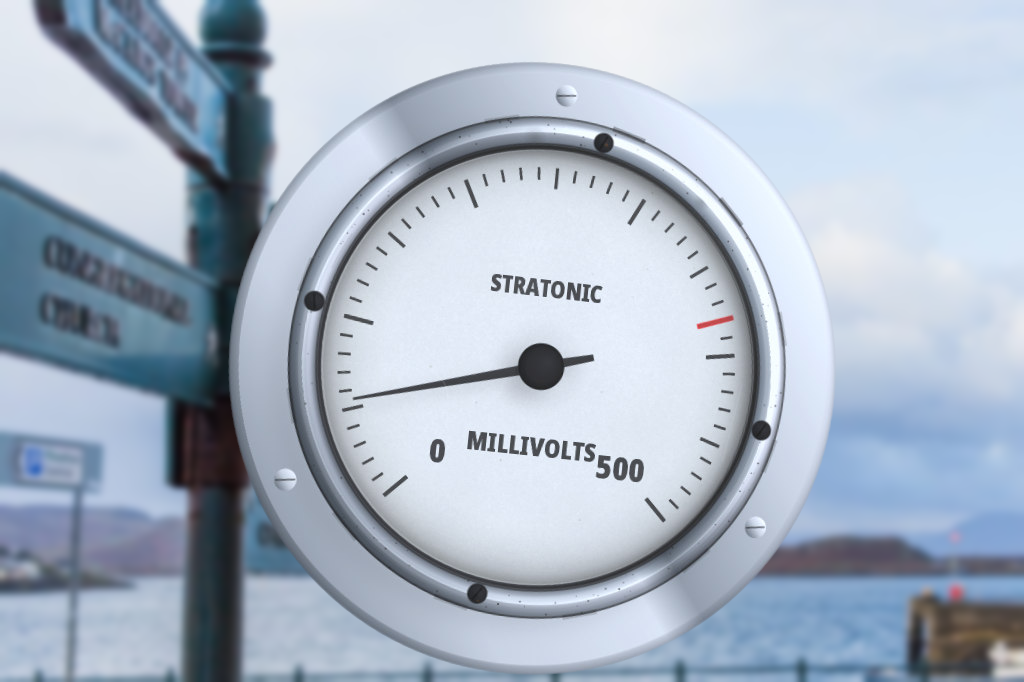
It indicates 55 mV
